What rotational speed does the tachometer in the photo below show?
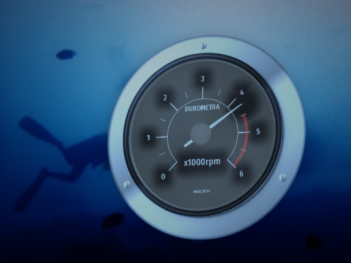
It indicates 4250 rpm
